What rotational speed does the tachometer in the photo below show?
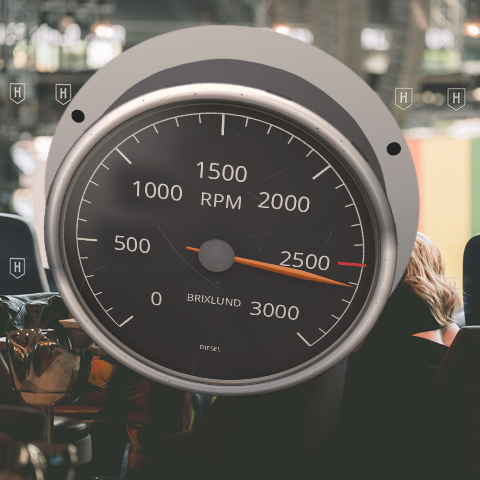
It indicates 2600 rpm
